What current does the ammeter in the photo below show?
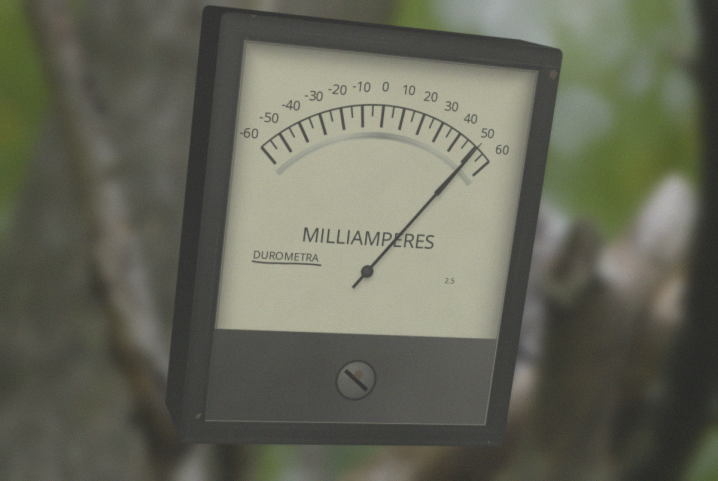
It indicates 50 mA
